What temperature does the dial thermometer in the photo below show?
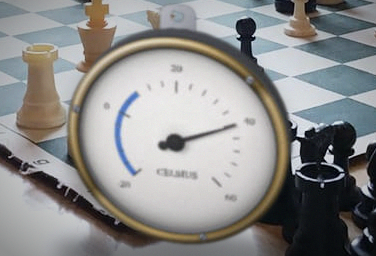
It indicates 40 °C
